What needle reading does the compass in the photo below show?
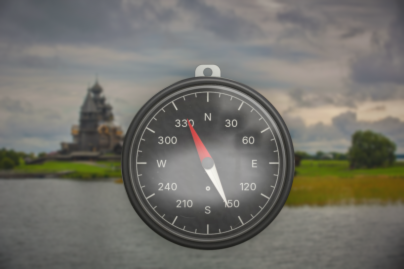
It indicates 335 °
